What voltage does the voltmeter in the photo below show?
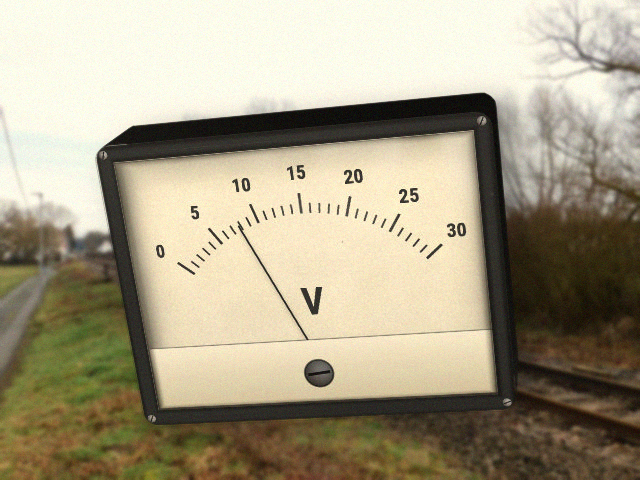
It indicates 8 V
